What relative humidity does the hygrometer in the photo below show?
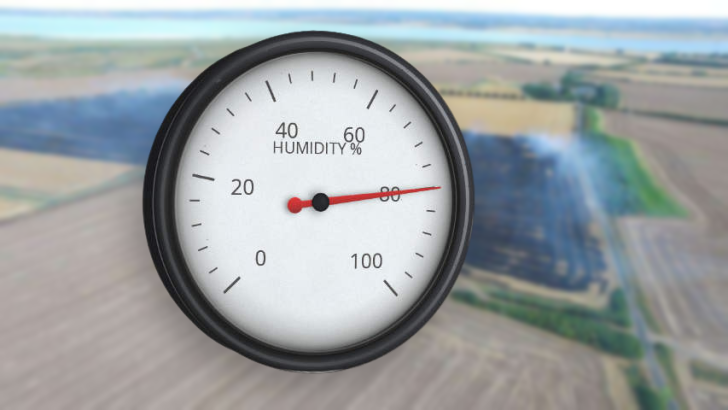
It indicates 80 %
